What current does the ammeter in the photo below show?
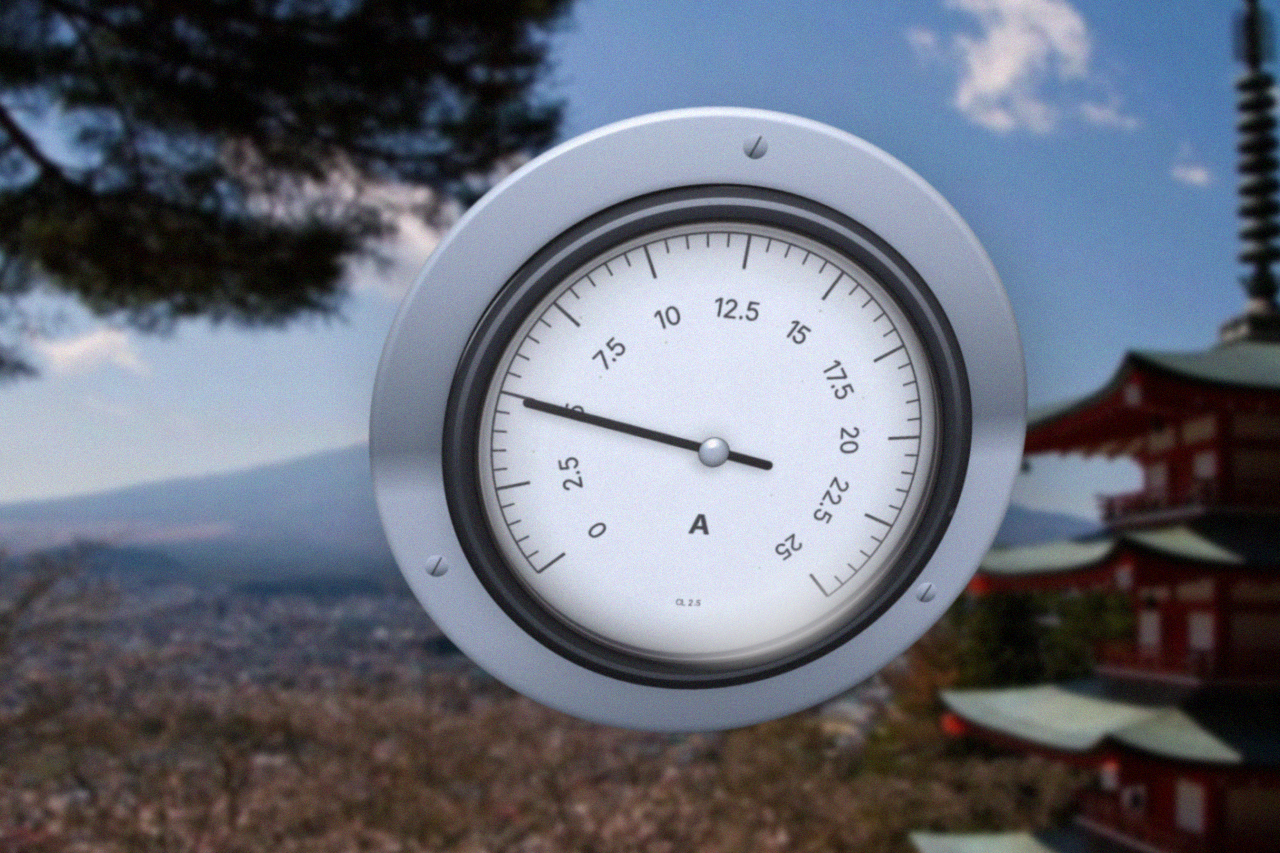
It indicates 5 A
